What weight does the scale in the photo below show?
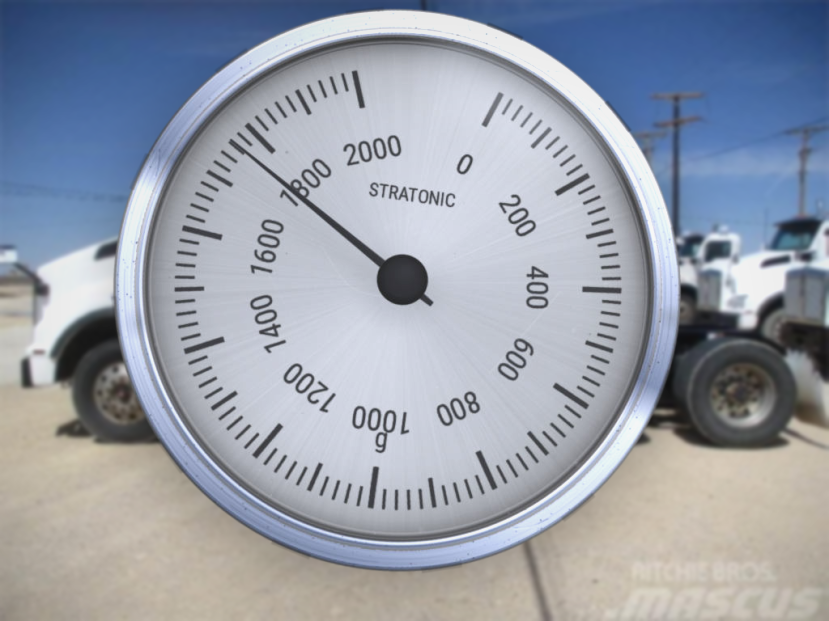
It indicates 1760 g
